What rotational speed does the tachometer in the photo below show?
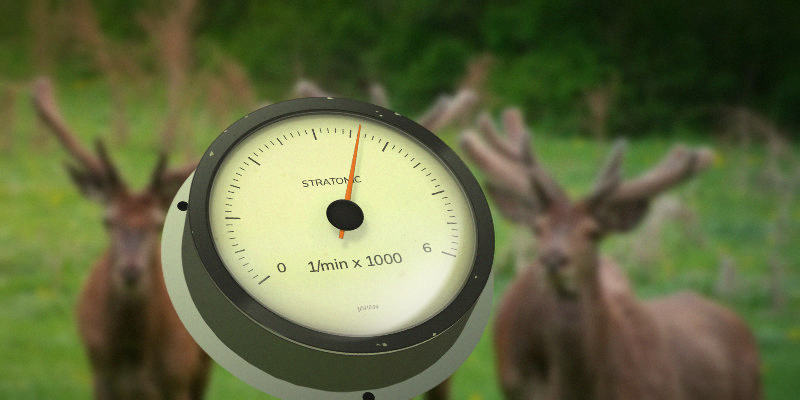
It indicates 3600 rpm
